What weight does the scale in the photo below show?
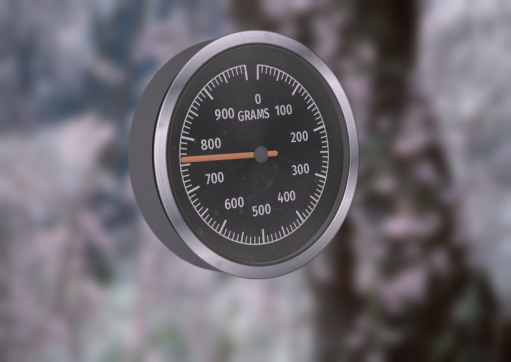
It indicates 760 g
